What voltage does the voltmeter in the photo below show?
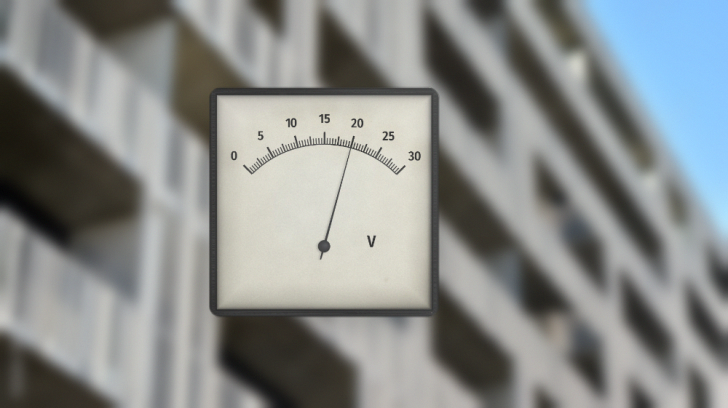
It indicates 20 V
